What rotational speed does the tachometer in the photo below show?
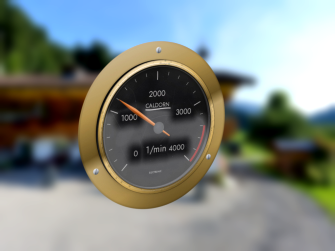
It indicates 1200 rpm
